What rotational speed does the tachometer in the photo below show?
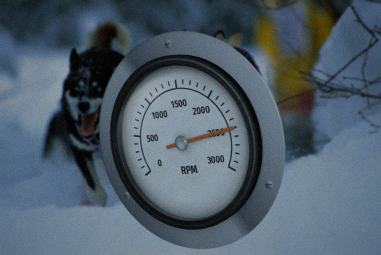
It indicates 2500 rpm
